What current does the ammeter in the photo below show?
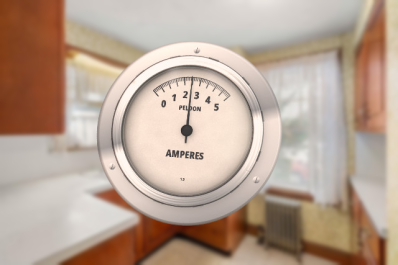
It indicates 2.5 A
